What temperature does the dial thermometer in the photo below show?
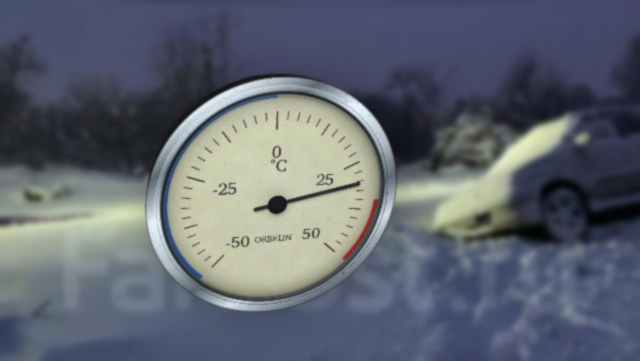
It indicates 30 °C
